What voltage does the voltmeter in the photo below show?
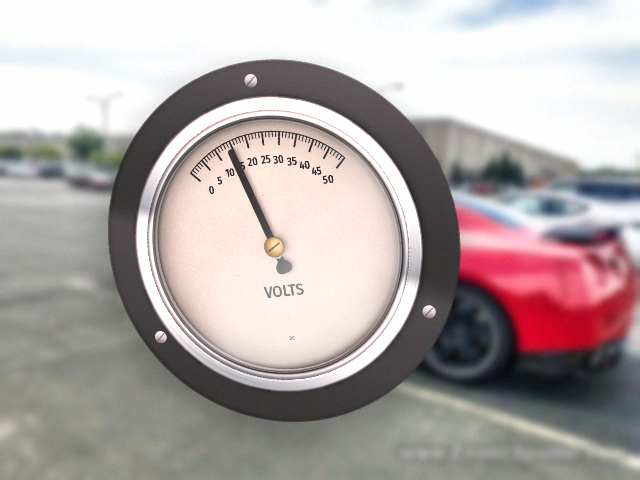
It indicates 15 V
